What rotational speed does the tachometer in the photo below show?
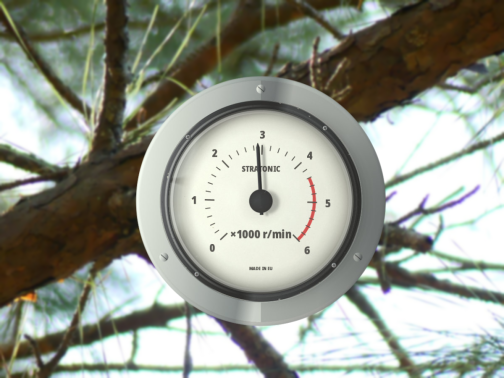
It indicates 2900 rpm
